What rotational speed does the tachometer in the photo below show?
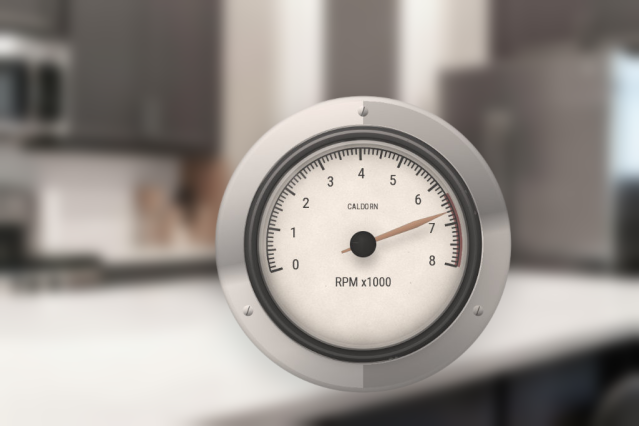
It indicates 6700 rpm
